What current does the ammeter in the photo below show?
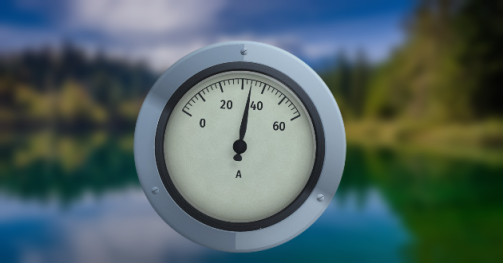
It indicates 34 A
